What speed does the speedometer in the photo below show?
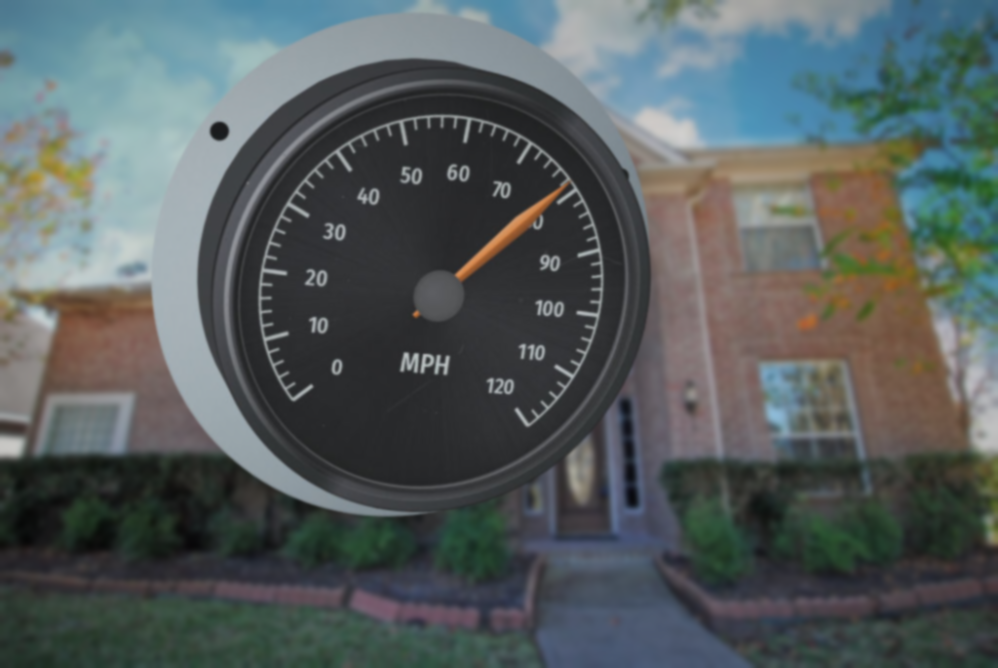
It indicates 78 mph
